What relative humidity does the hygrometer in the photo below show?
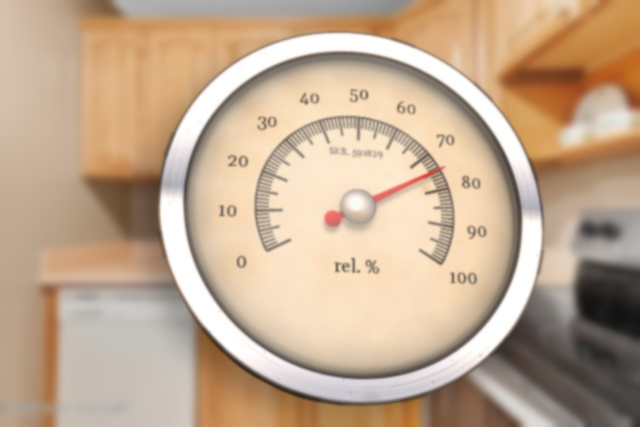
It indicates 75 %
